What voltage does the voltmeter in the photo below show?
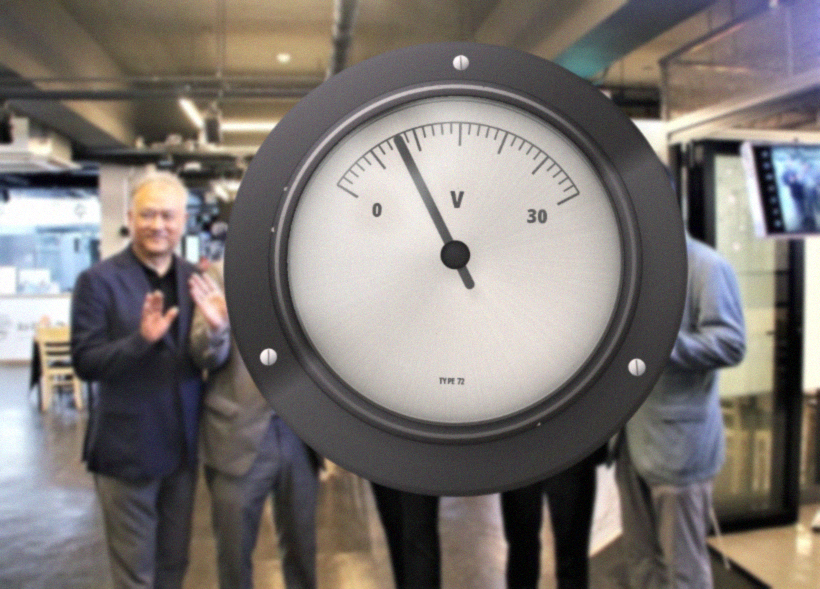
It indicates 8 V
